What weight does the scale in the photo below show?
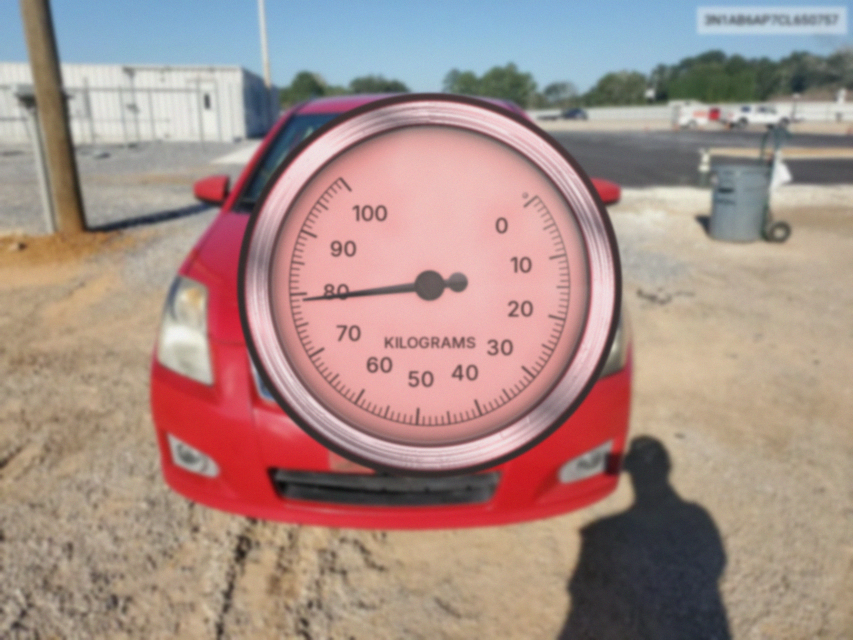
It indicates 79 kg
